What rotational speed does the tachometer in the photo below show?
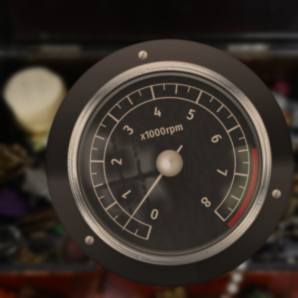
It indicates 500 rpm
